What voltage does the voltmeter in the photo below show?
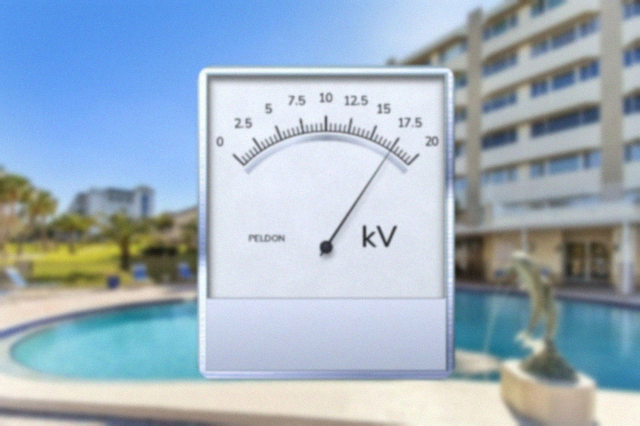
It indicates 17.5 kV
